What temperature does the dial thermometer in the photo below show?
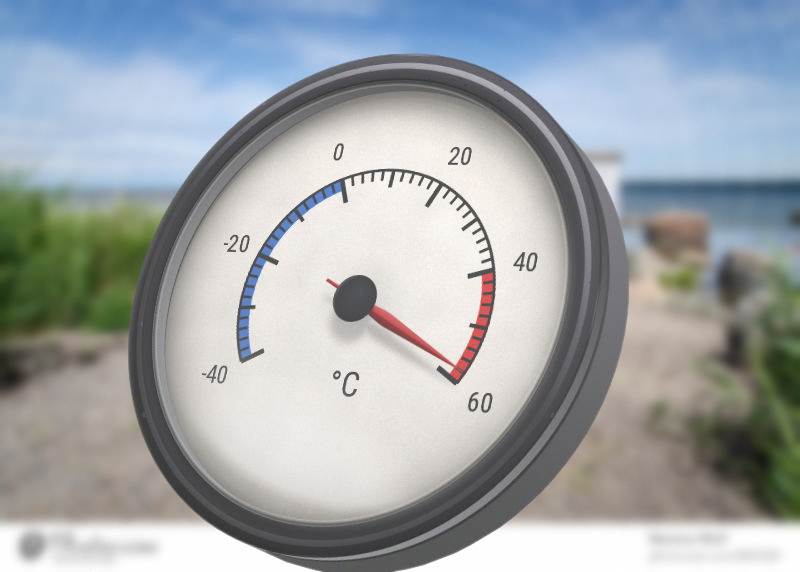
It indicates 58 °C
